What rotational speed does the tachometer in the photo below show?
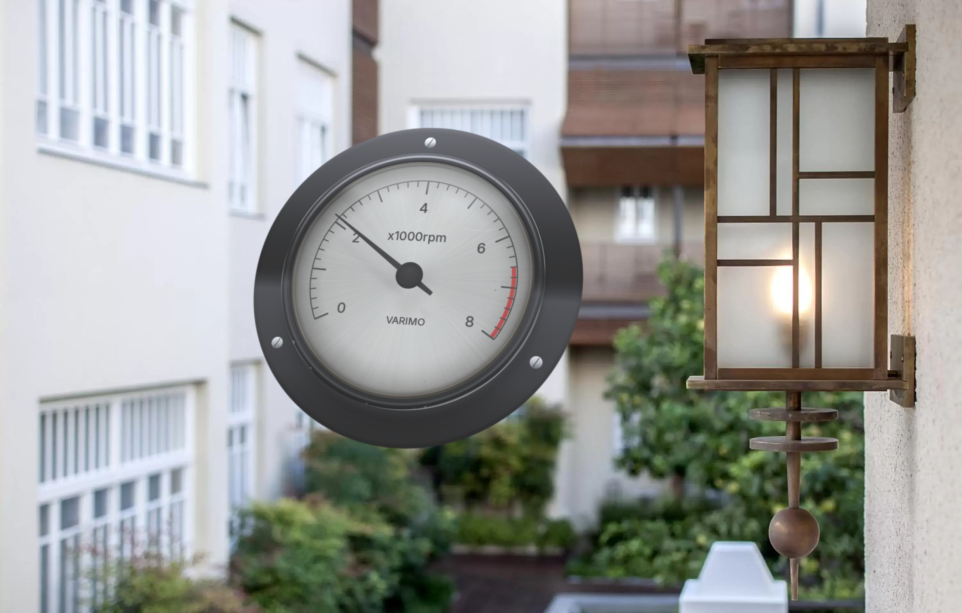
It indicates 2100 rpm
